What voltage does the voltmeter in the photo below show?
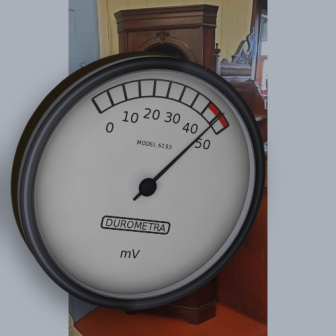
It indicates 45 mV
